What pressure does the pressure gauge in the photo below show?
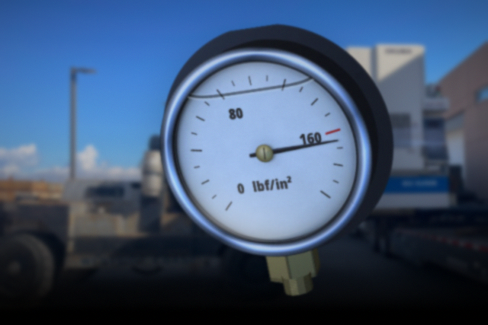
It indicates 165 psi
